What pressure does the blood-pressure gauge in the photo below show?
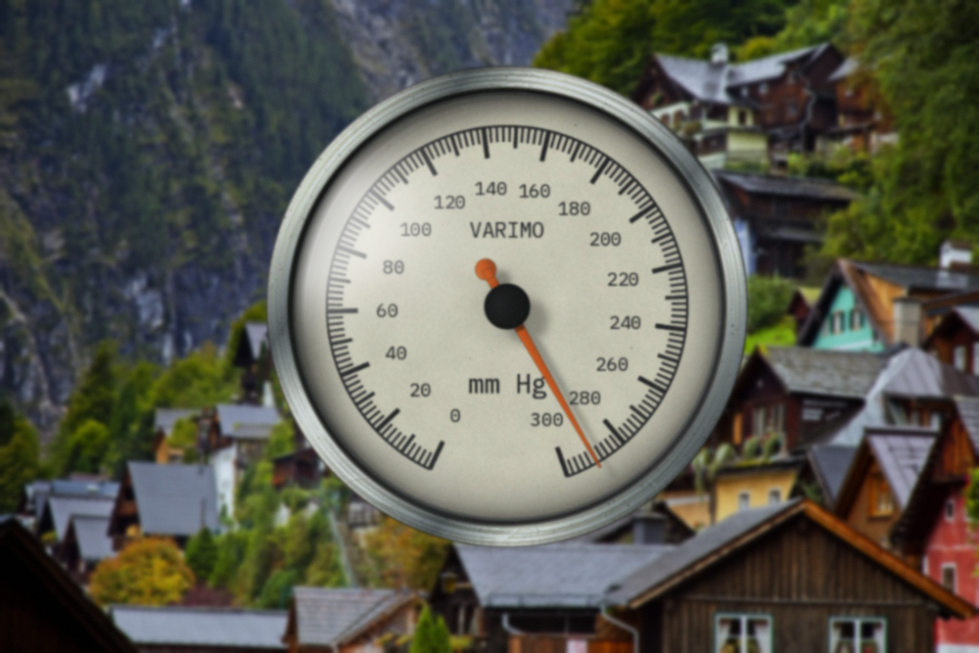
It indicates 290 mmHg
